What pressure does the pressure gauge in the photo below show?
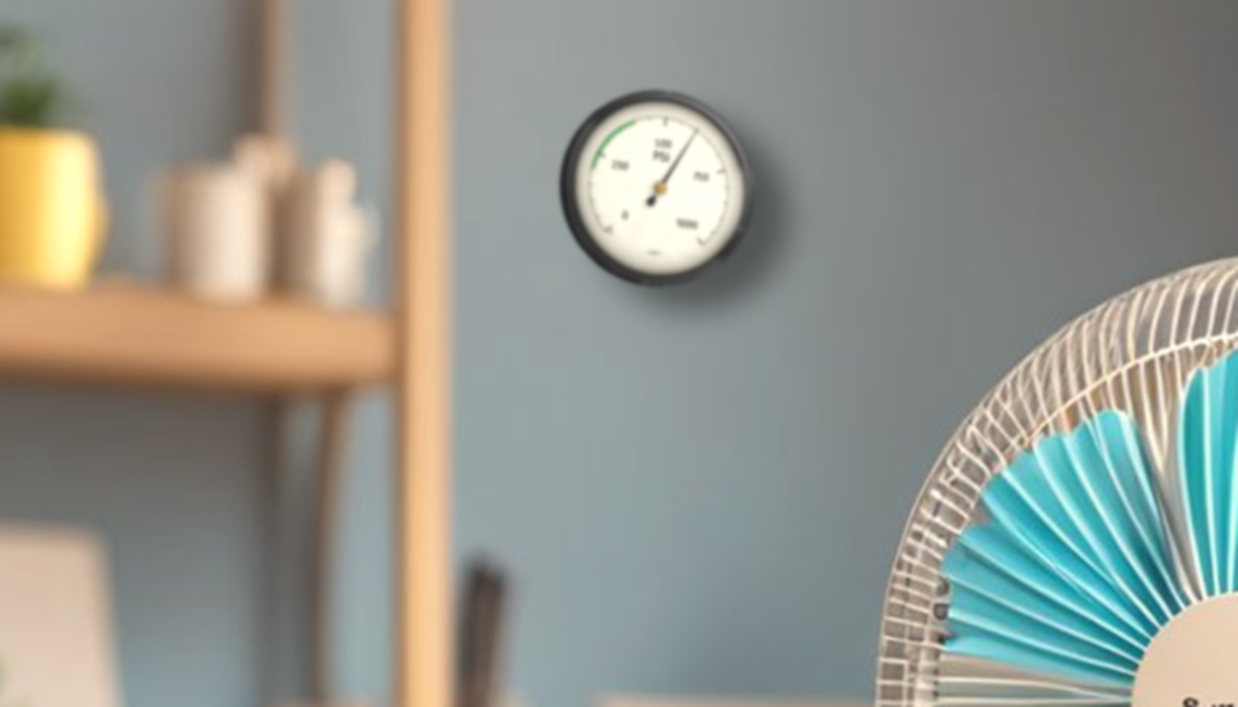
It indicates 600 psi
